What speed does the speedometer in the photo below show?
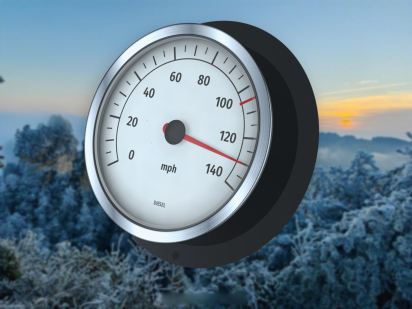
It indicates 130 mph
